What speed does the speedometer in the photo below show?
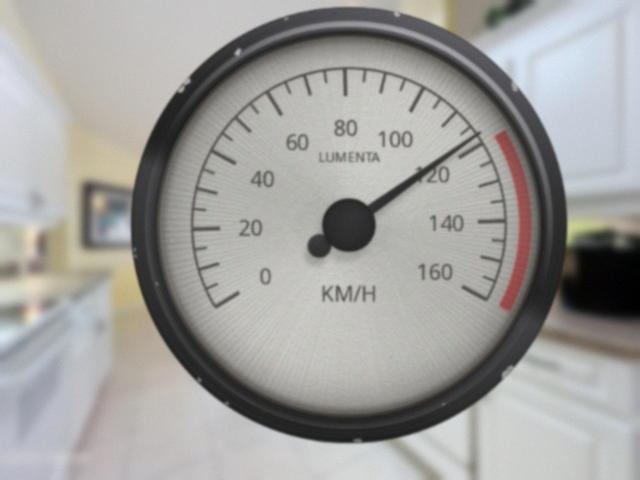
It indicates 117.5 km/h
